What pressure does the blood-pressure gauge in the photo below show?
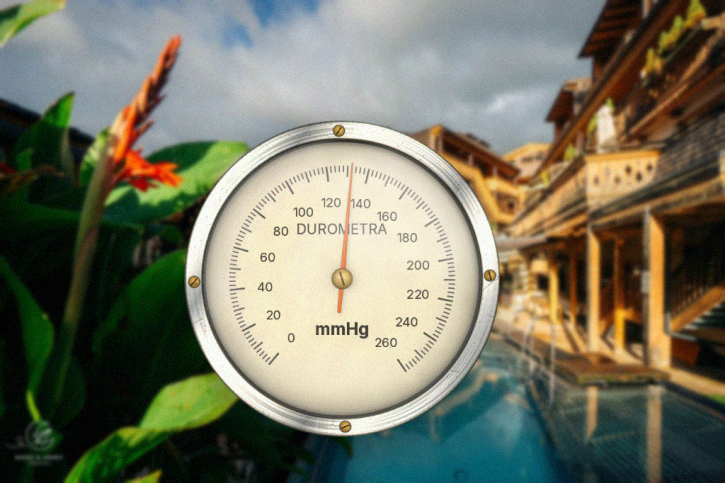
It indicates 132 mmHg
